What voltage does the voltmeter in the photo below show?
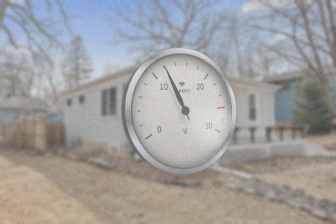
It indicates 12 V
